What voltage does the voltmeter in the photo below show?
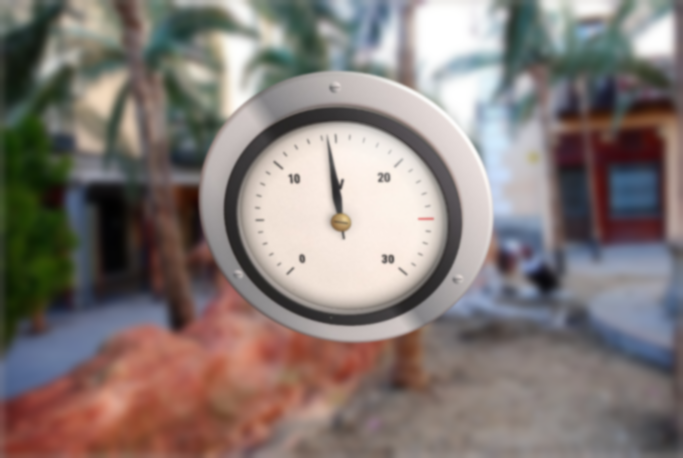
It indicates 14.5 V
